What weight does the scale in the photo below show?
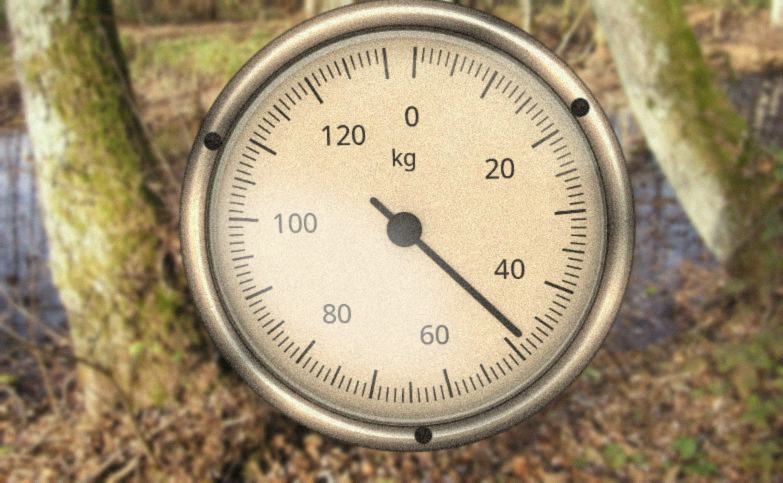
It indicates 48 kg
